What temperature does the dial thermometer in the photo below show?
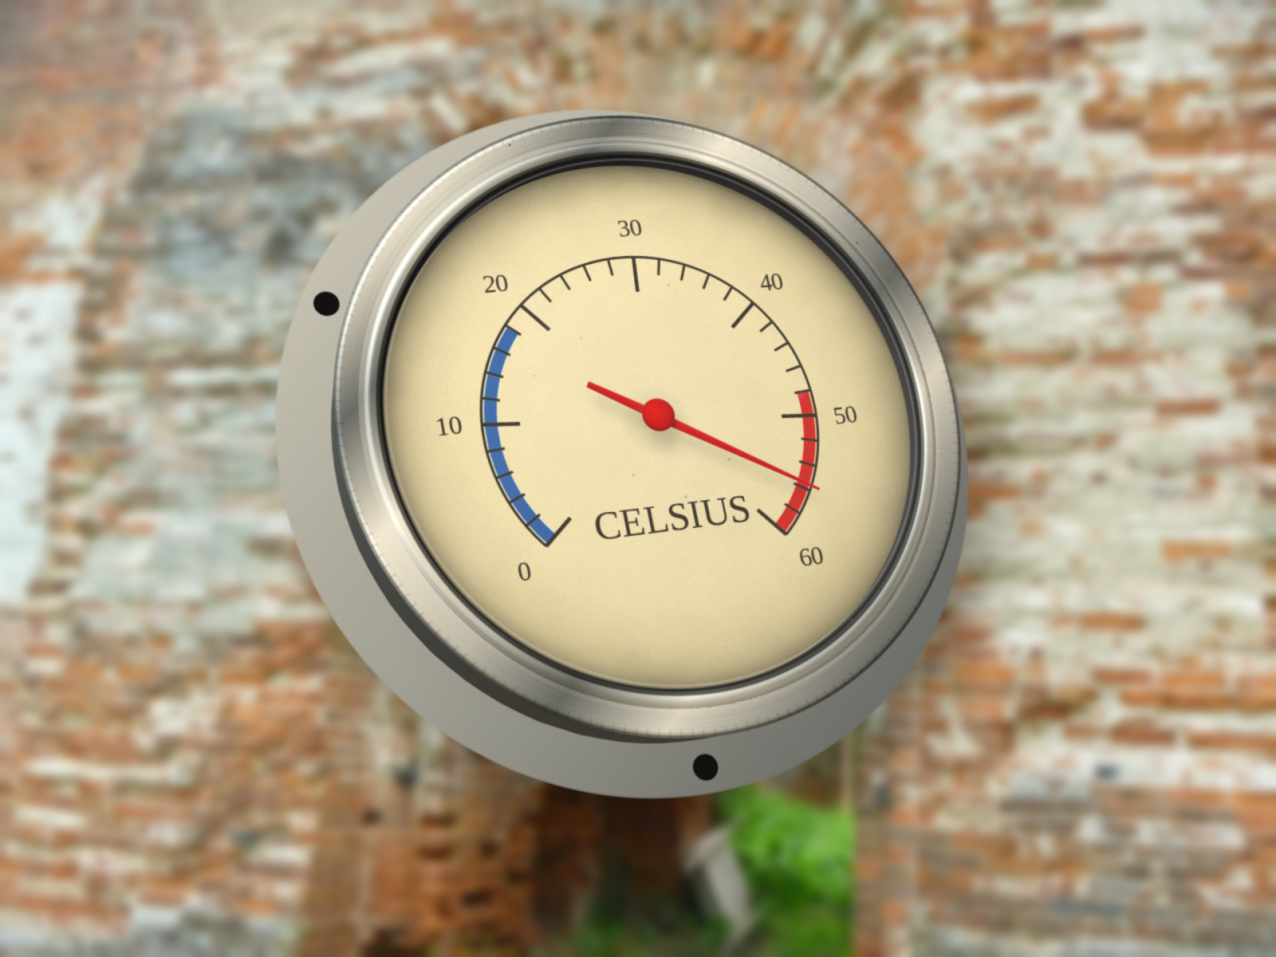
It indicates 56 °C
